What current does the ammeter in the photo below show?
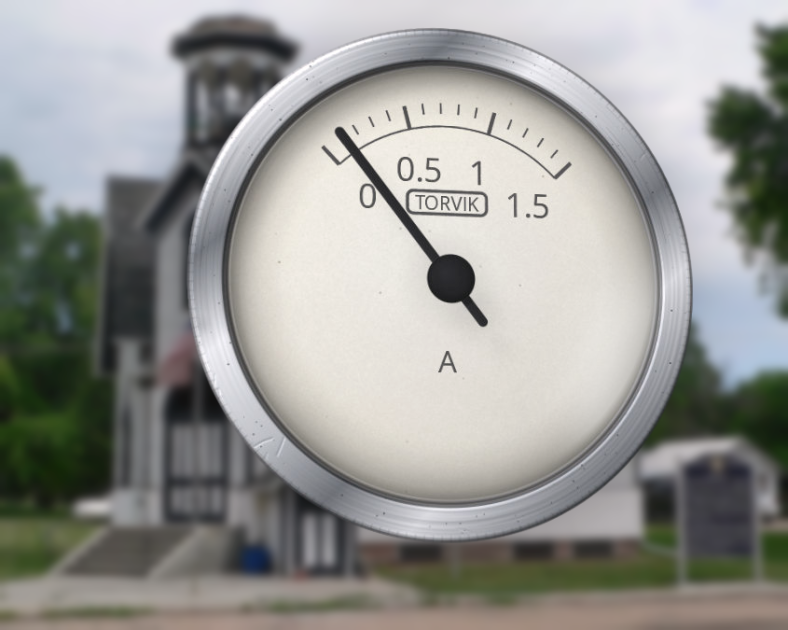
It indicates 0.1 A
